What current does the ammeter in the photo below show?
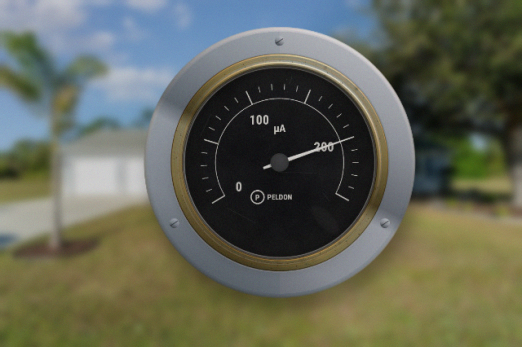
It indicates 200 µA
